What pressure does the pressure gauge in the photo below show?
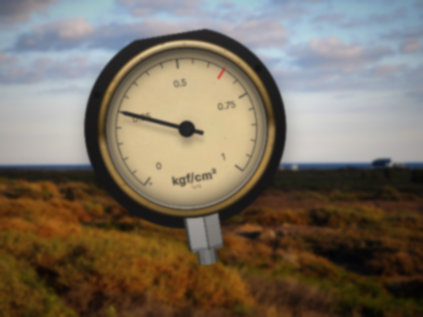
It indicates 0.25 kg/cm²
